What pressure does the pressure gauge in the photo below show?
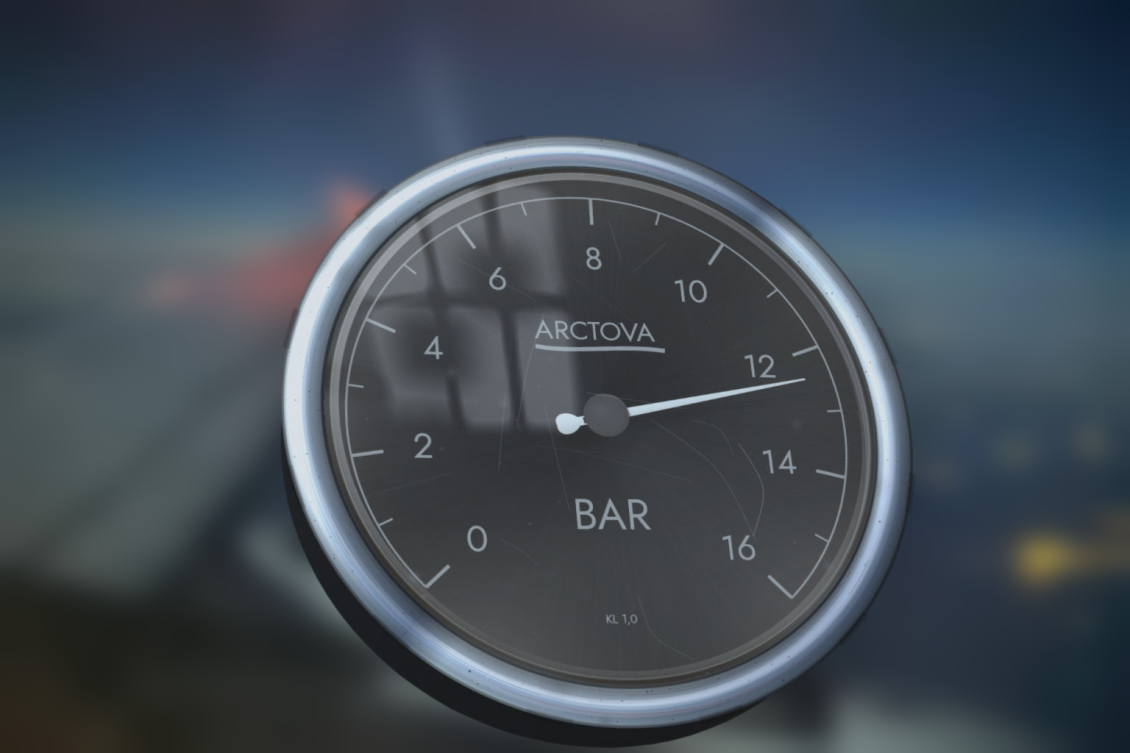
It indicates 12.5 bar
